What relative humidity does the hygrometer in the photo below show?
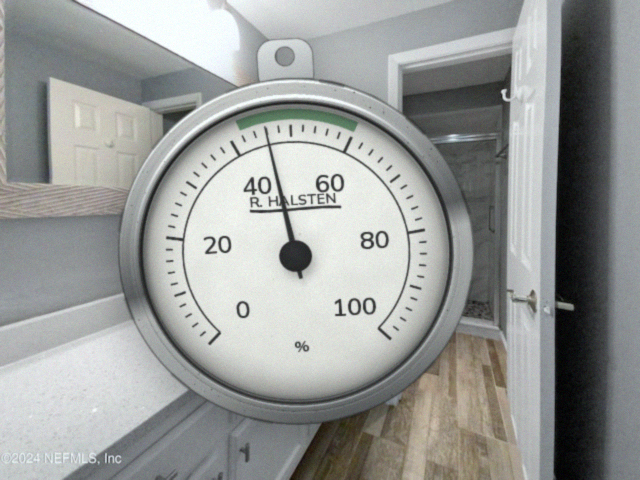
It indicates 46 %
